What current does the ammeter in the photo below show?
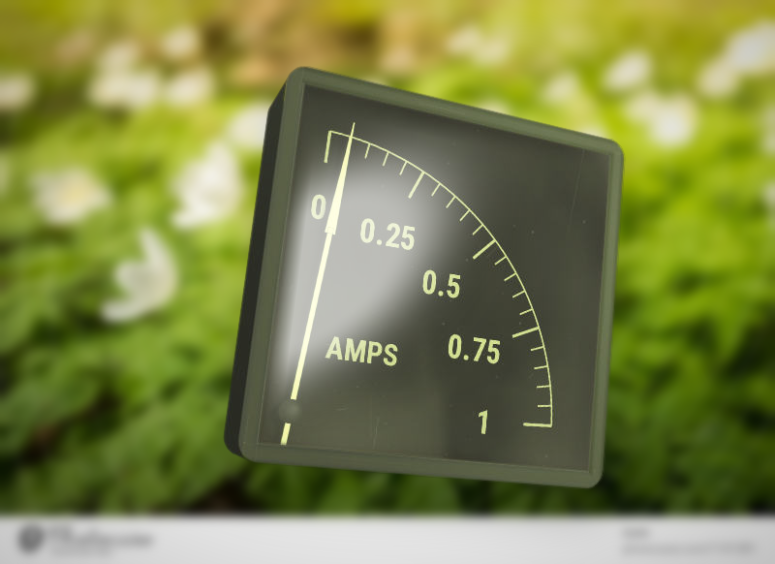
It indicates 0.05 A
